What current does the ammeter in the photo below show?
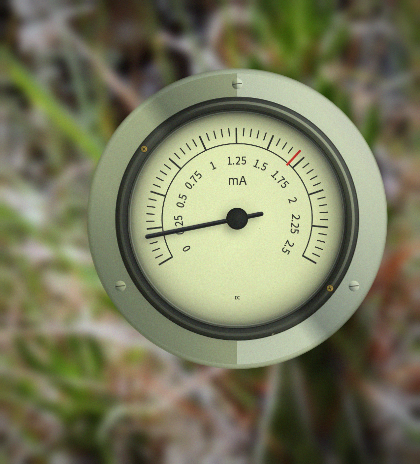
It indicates 0.2 mA
